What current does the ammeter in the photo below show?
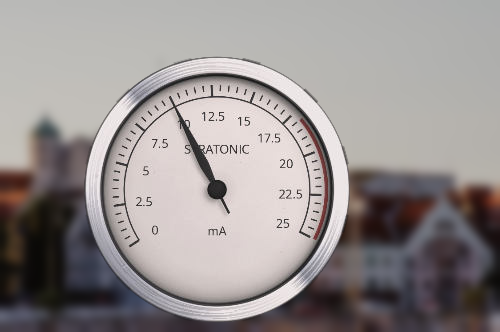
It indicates 10 mA
